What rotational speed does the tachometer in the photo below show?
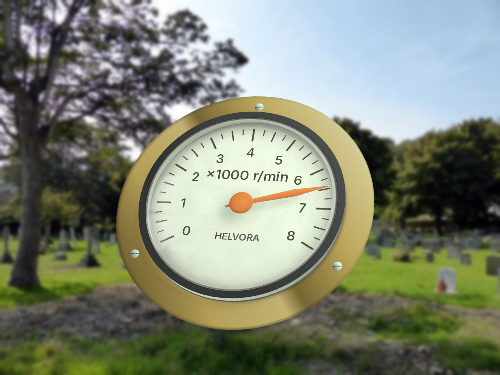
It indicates 6500 rpm
